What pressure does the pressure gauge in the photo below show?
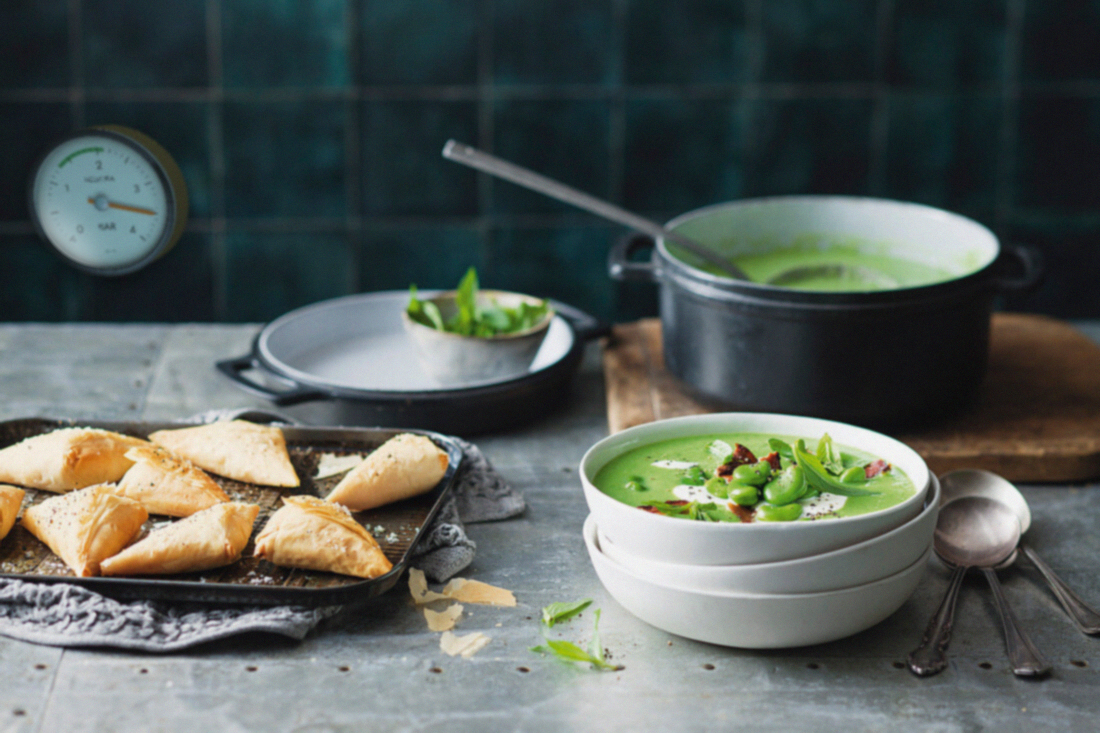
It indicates 3.5 bar
